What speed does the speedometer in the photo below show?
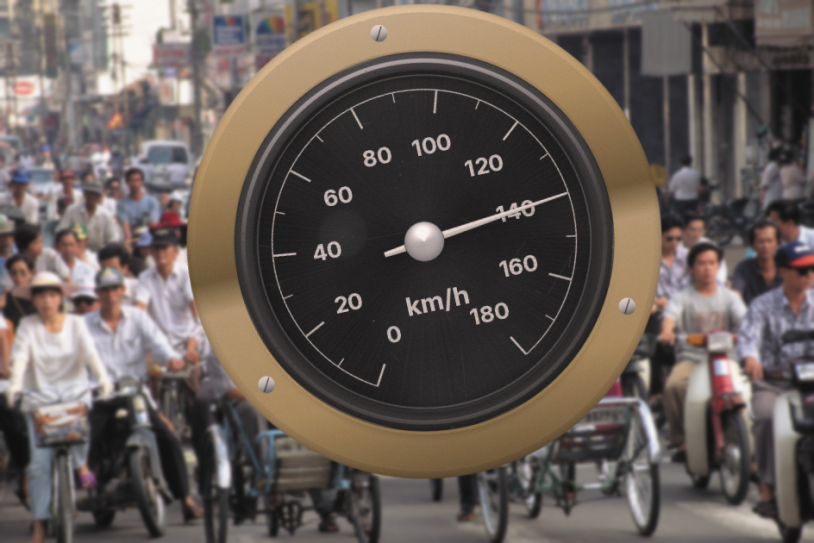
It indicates 140 km/h
